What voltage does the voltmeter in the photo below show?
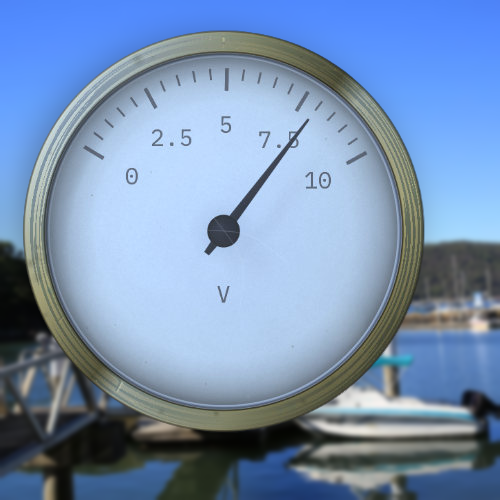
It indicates 8 V
